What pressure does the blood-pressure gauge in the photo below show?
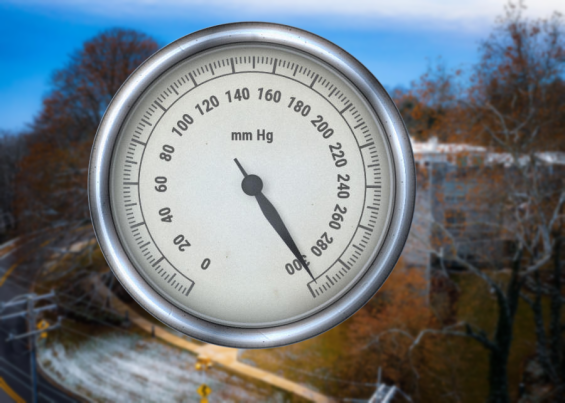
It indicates 296 mmHg
